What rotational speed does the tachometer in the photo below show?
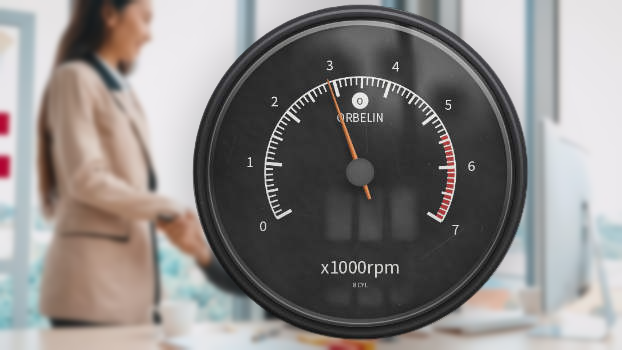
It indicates 2900 rpm
